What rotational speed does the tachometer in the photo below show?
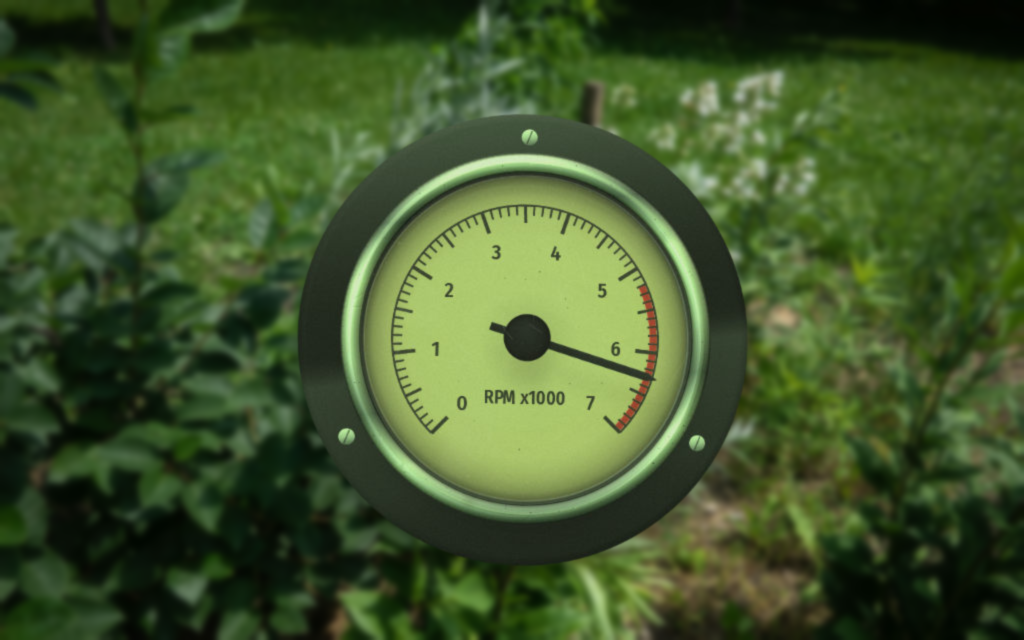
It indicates 6300 rpm
